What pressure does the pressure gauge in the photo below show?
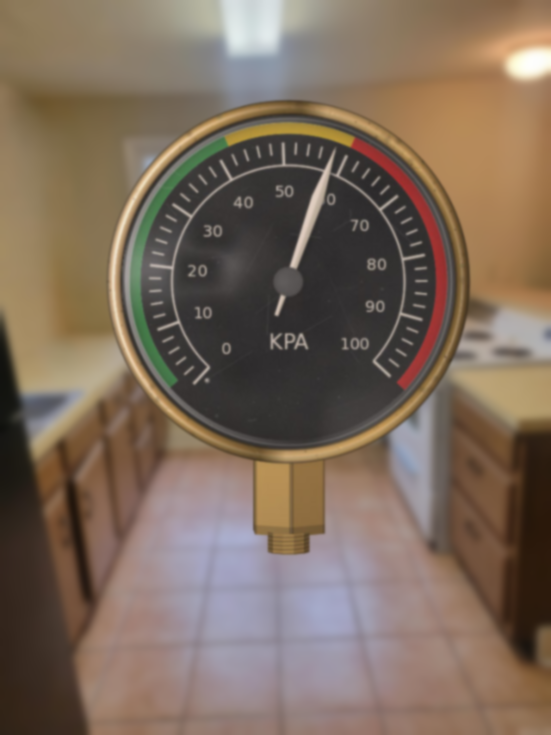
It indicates 58 kPa
